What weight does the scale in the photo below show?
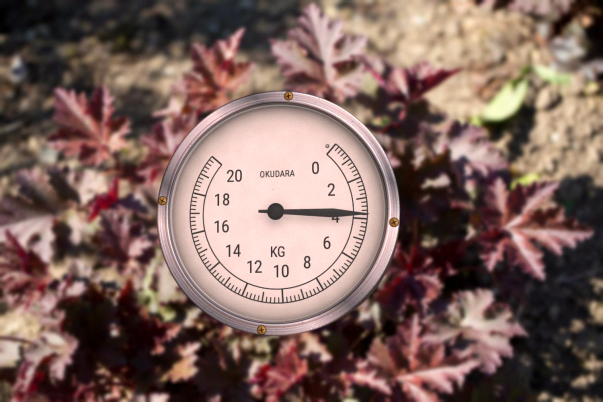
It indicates 3.8 kg
